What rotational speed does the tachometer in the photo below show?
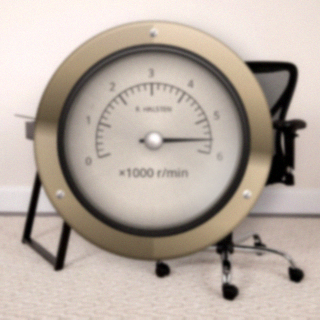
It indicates 5600 rpm
